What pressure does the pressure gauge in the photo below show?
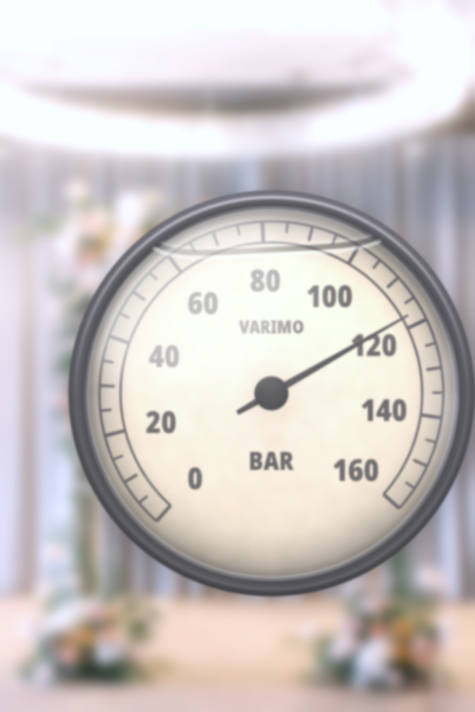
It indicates 117.5 bar
